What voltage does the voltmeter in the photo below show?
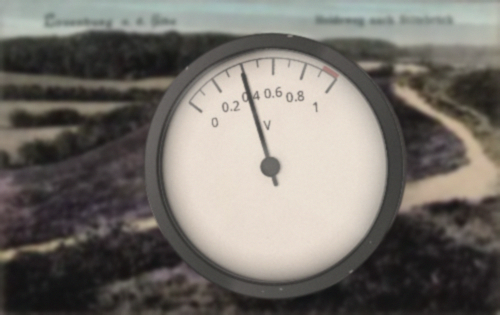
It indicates 0.4 V
